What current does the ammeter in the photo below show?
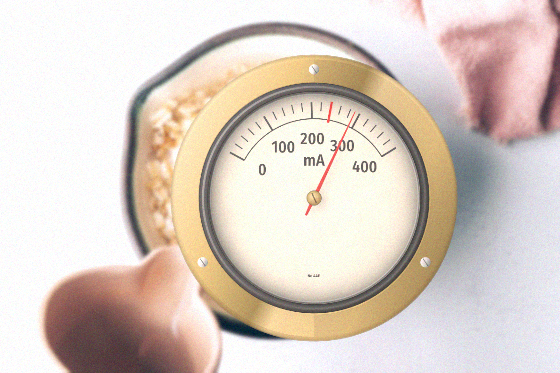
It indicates 290 mA
